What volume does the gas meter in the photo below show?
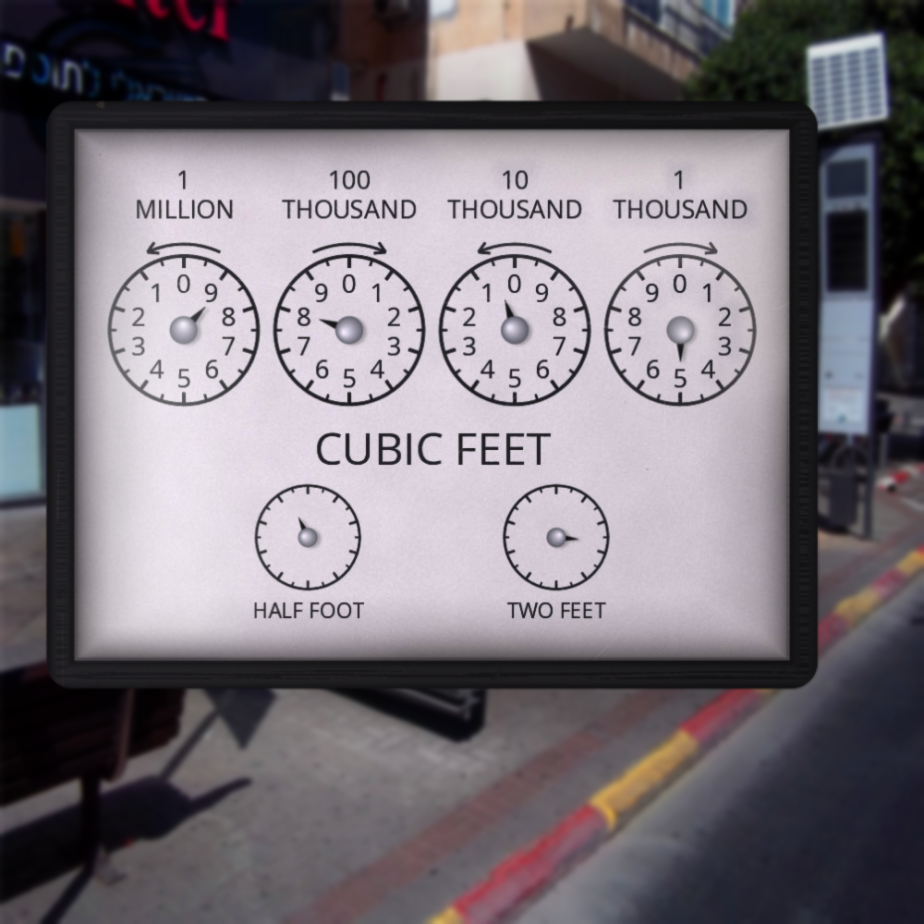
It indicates 880500 ft³
